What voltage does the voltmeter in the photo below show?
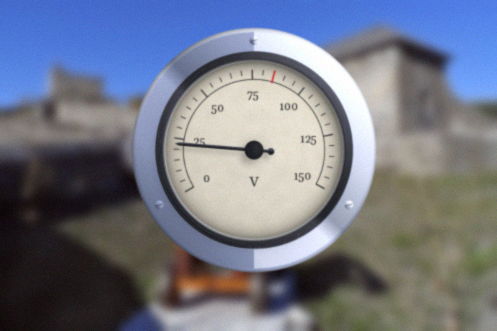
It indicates 22.5 V
